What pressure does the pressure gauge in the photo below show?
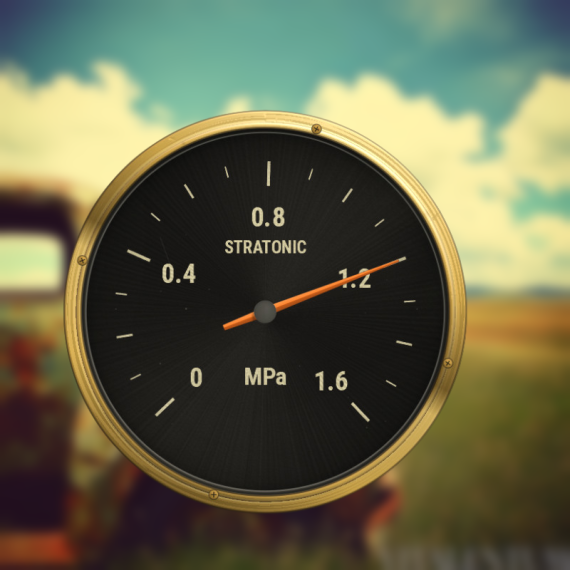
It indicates 1.2 MPa
